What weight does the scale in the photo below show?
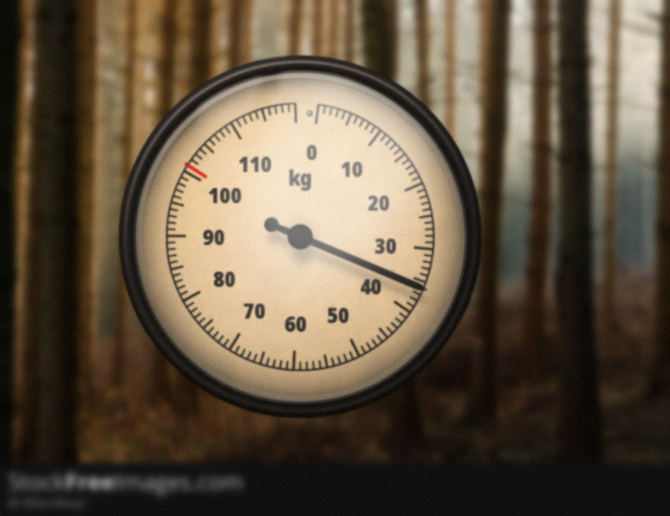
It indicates 36 kg
